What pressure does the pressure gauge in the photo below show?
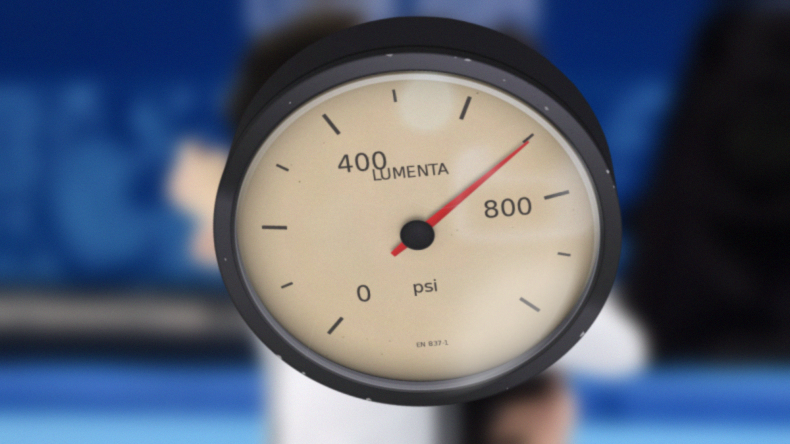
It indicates 700 psi
